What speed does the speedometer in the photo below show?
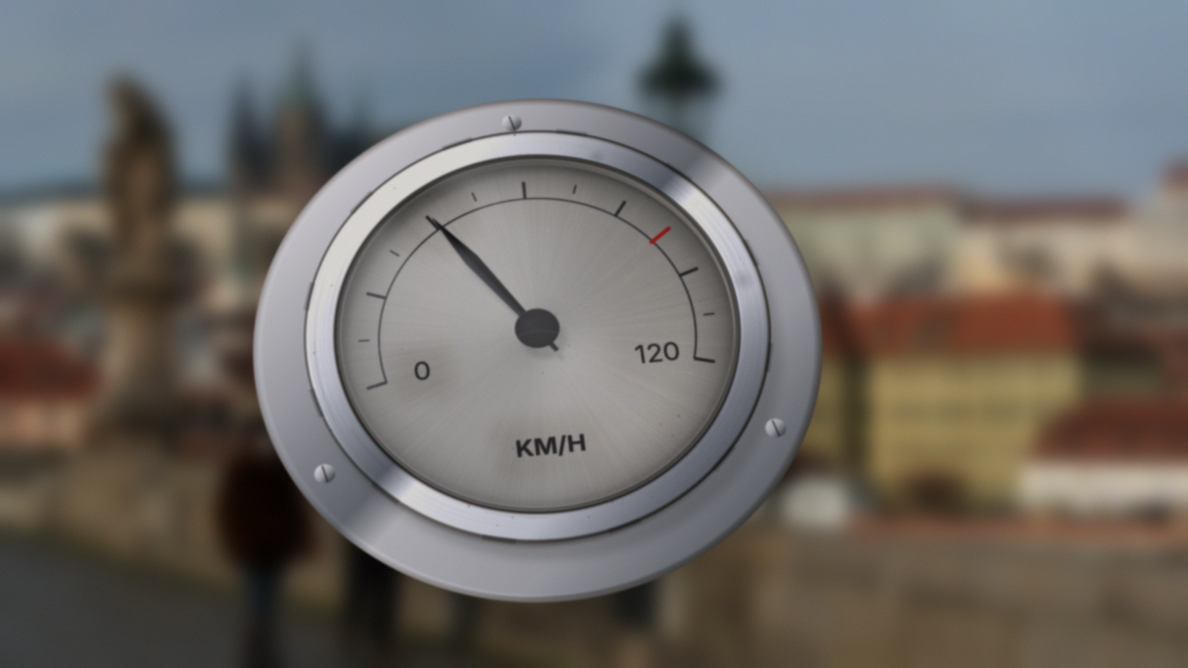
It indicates 40 km/h
